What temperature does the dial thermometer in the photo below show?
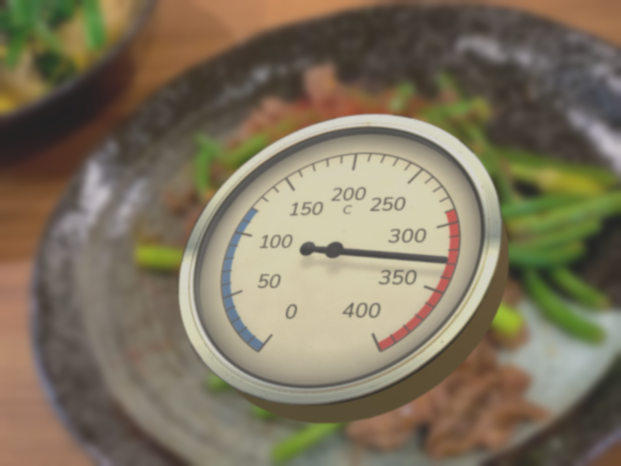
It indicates 330 °C
